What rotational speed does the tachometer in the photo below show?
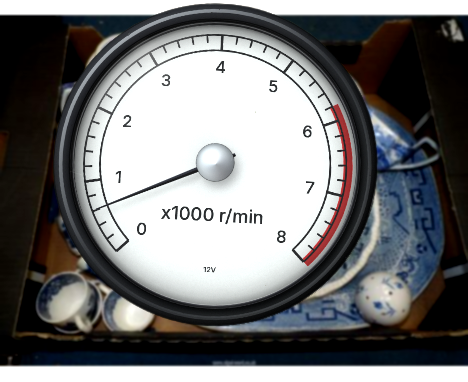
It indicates 600 rpm
